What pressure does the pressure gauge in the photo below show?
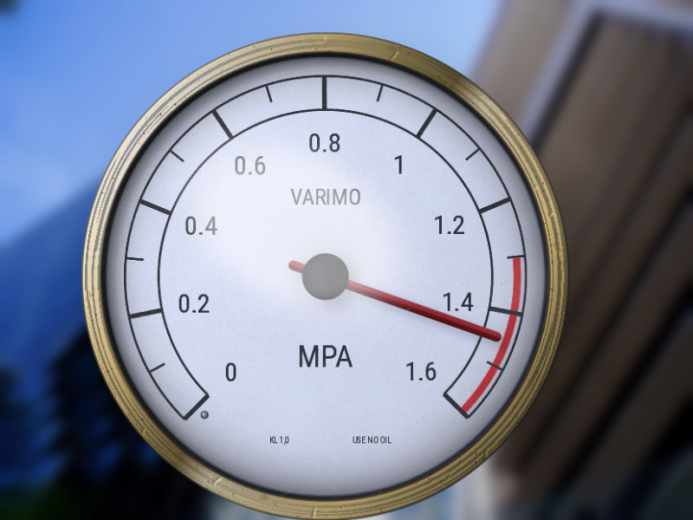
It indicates 1.45 MPa
